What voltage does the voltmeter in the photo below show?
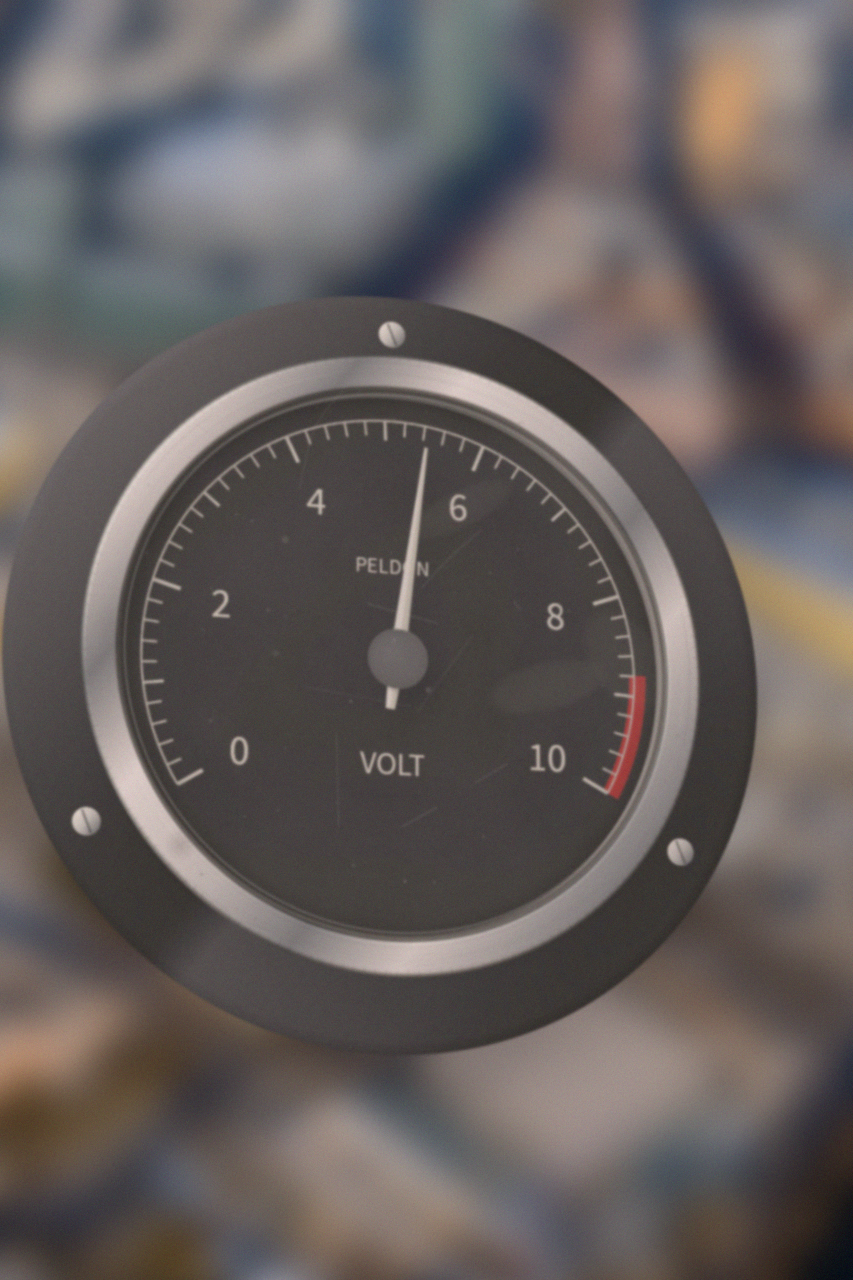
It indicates 5.4 V
